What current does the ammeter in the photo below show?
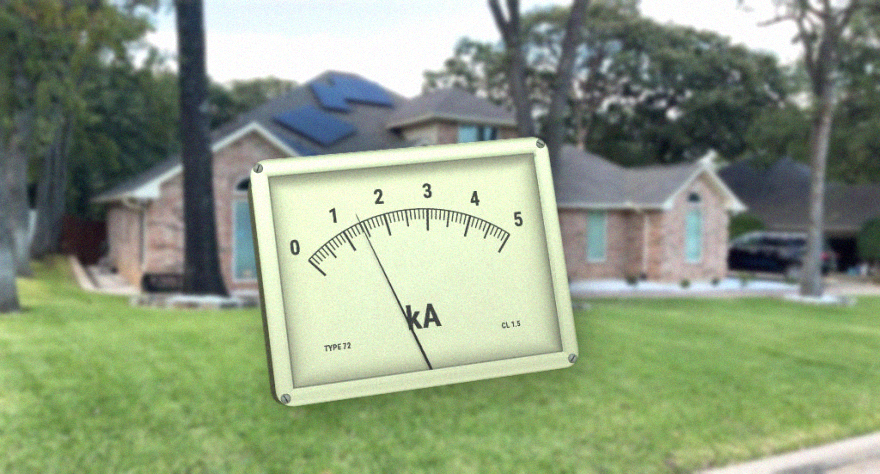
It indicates 1.4 kA
